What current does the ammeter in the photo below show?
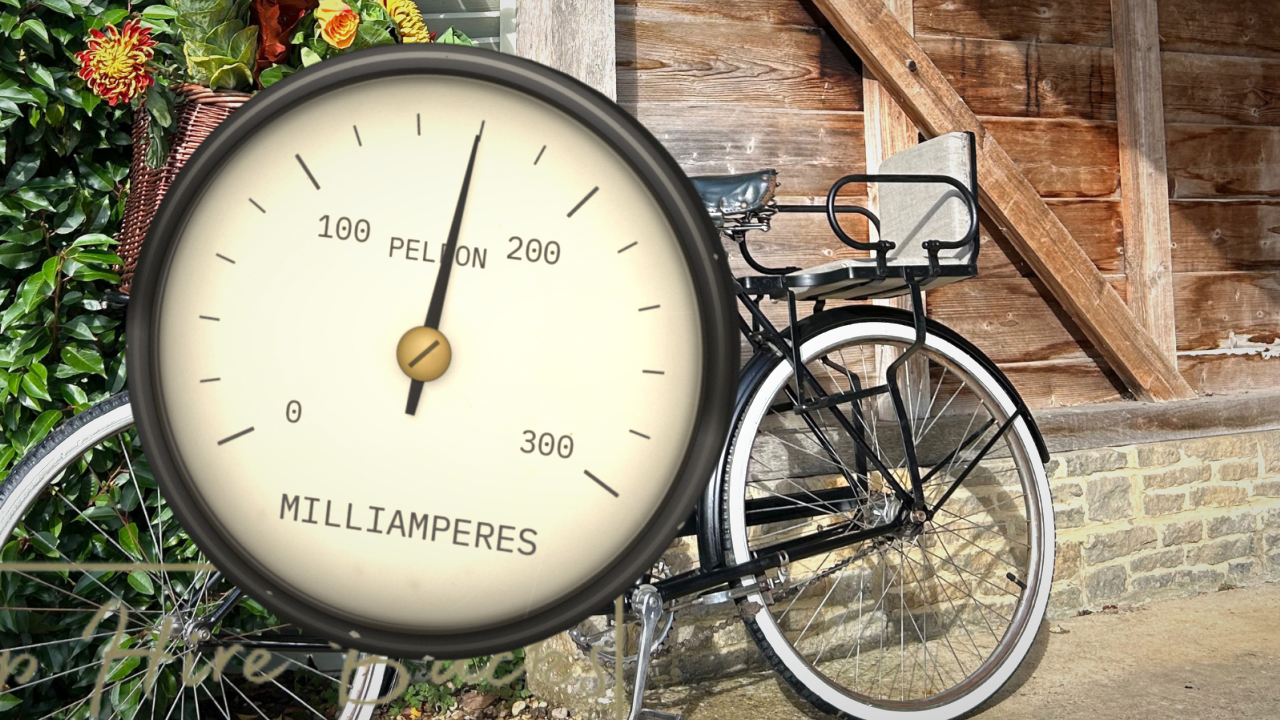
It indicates 160 mA
